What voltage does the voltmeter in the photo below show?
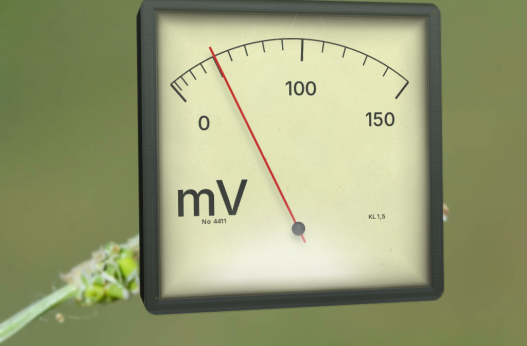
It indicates 50 mV
